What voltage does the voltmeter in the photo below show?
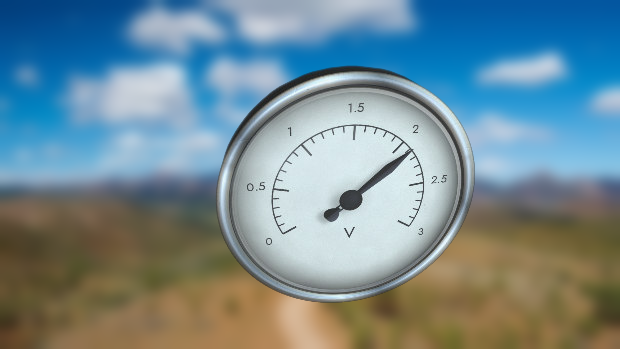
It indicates 2.1 V
